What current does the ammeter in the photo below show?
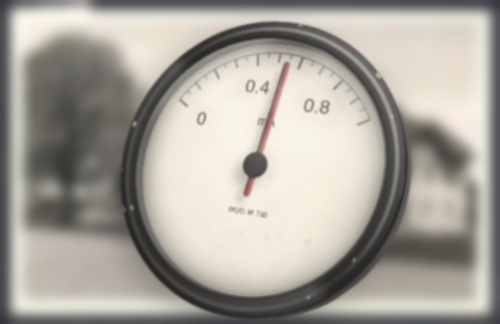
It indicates 0.55 mA
